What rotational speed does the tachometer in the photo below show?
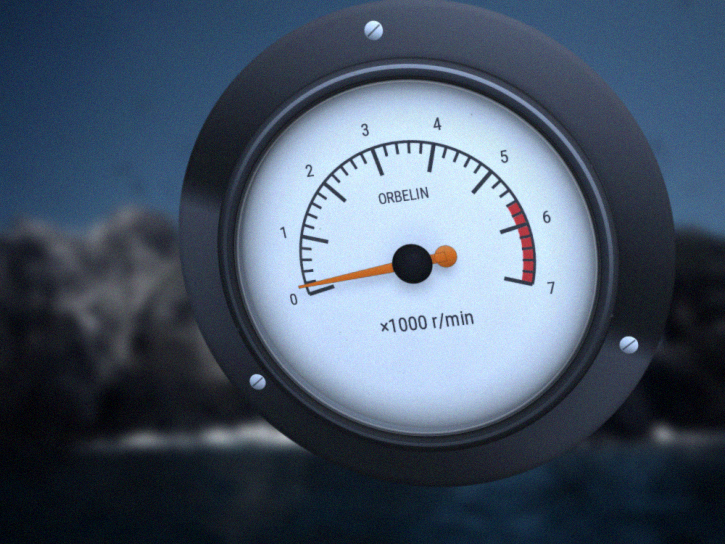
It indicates 200 rpm
